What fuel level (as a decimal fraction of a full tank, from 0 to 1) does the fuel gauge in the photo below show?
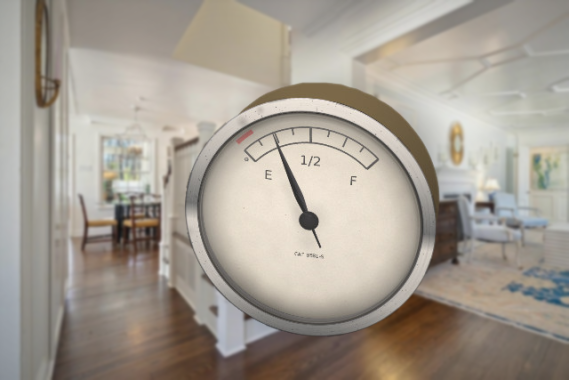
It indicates 0.25
